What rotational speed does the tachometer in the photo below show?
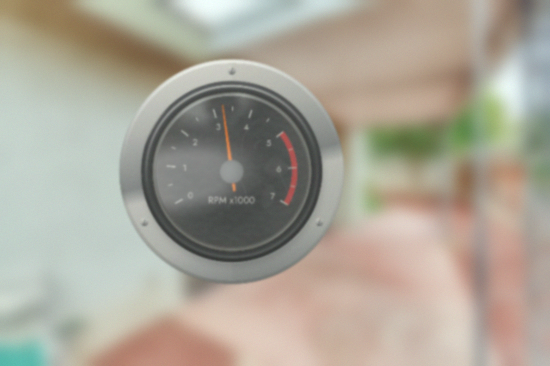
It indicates 3250 rpm
